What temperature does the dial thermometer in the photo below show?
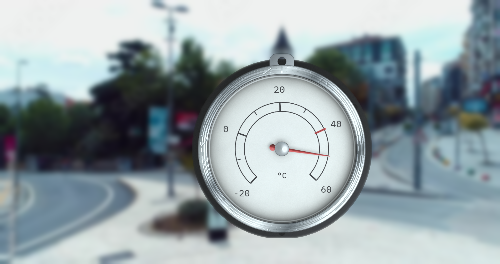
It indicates 50 °C
